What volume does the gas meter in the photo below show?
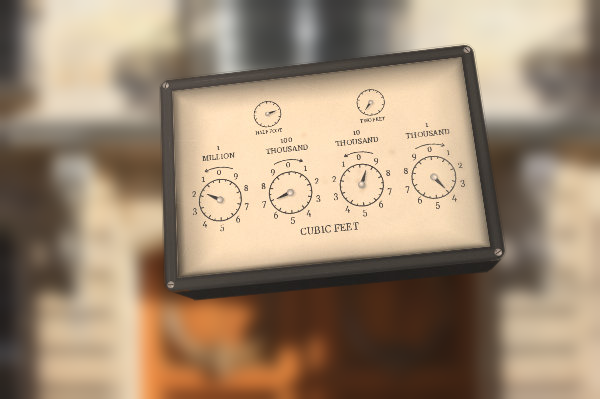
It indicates 169400 ft³
